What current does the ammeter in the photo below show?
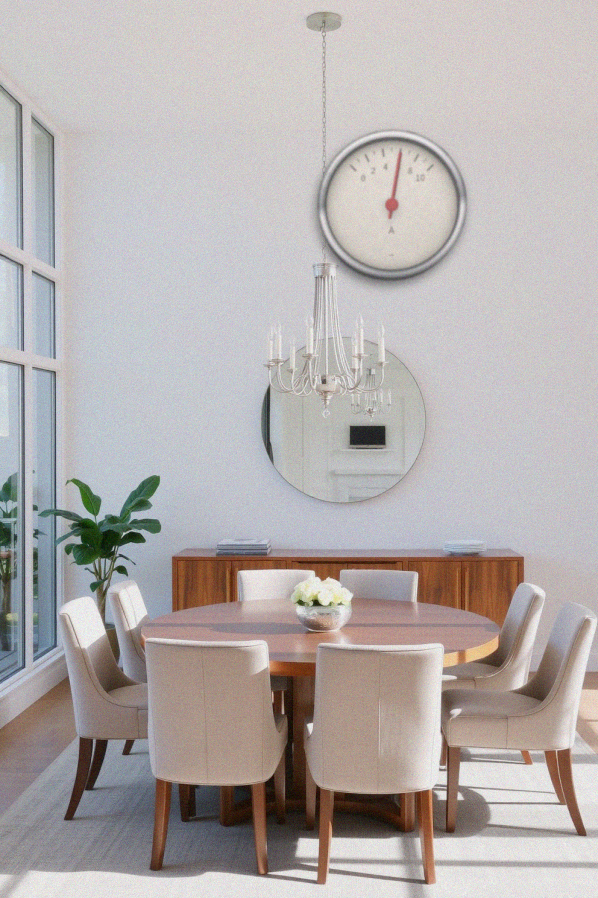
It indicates 6 A
